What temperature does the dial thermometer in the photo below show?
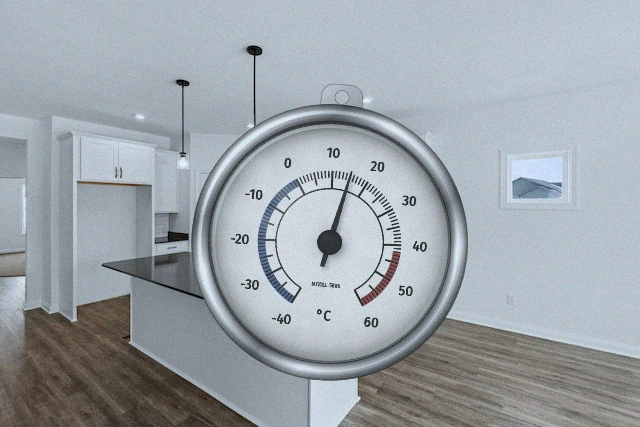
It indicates 15 °C
